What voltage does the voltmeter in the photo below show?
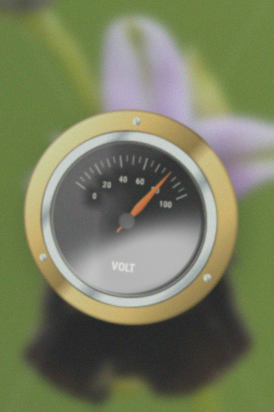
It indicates 80 V
